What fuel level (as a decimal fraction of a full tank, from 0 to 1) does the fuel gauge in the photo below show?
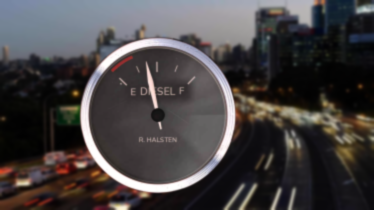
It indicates 0.375
